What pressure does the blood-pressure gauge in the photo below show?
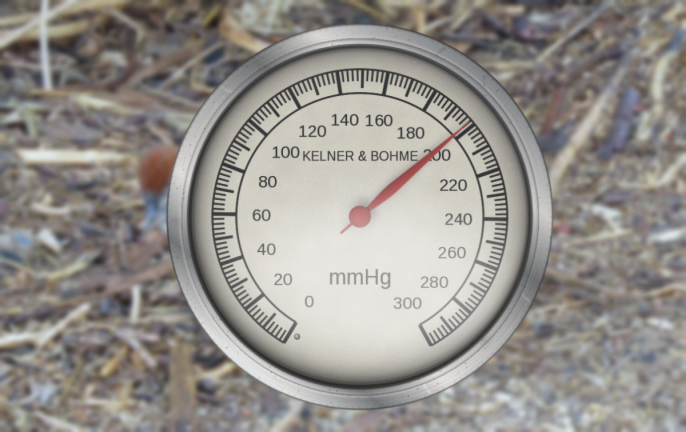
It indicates 198 mmHg
